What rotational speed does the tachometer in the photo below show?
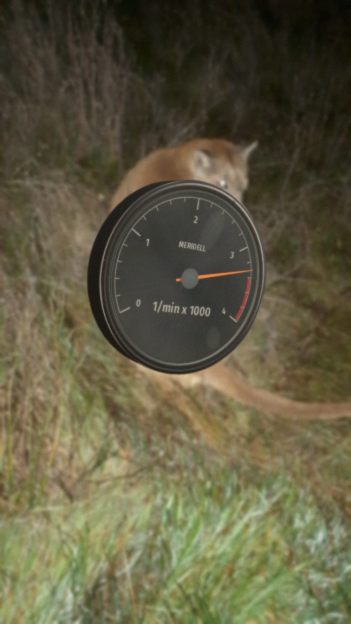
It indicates 3300 rpm
